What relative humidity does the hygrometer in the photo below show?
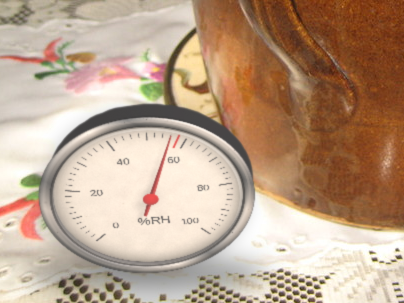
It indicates 56 %
